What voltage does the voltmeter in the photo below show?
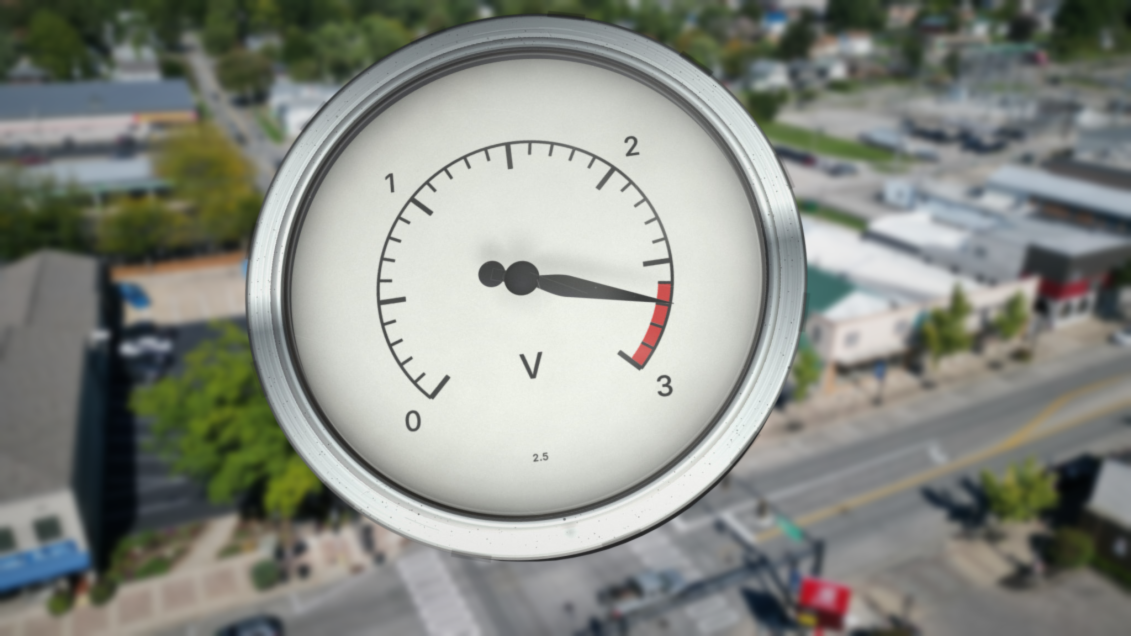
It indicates 2.7 V
